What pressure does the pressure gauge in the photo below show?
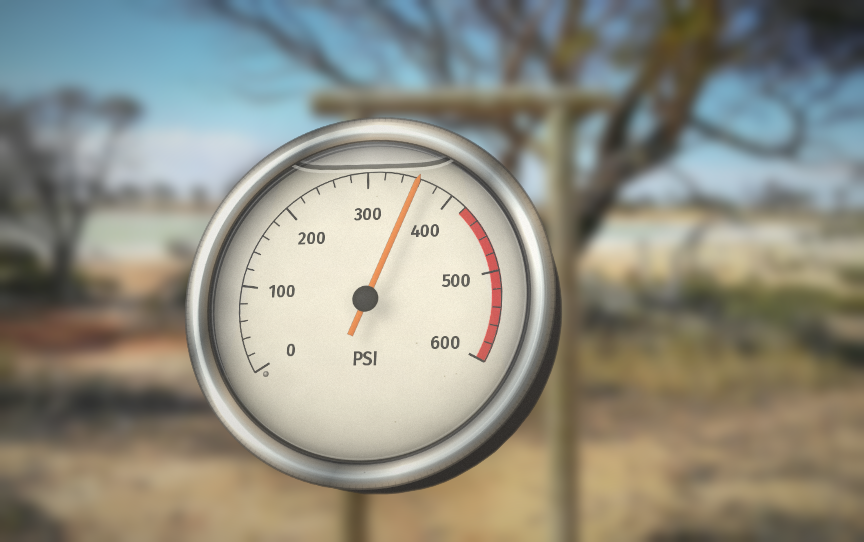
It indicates 360 psi
